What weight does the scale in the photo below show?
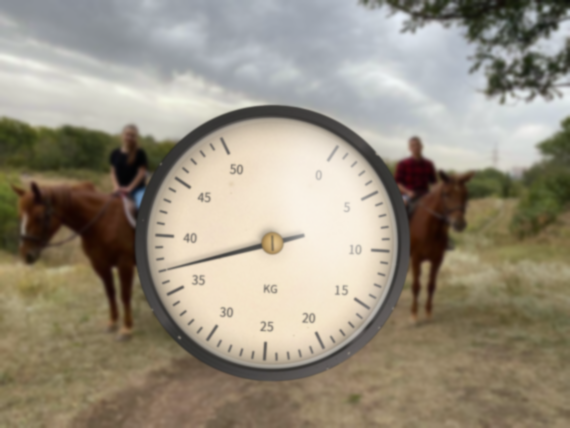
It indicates 37 kg
